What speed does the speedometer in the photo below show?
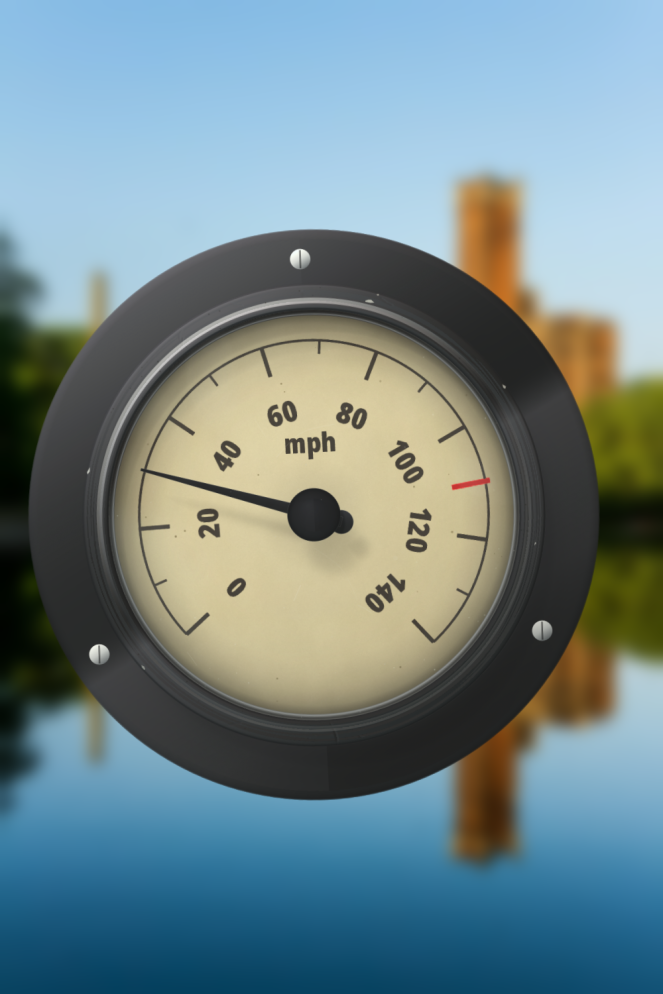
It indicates 30 mph
